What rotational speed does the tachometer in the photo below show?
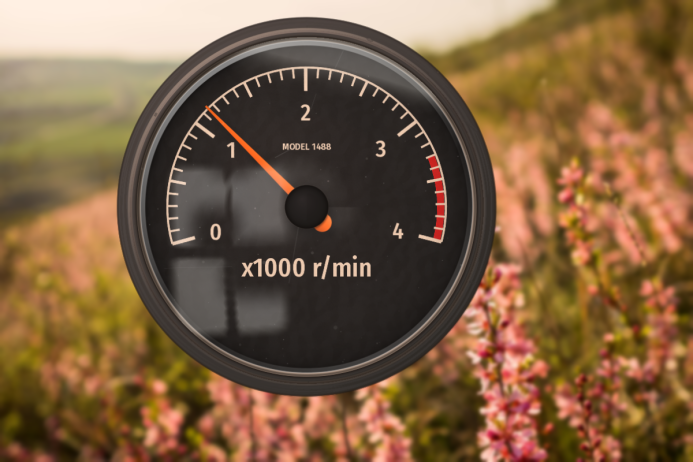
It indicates 1150 rpm
